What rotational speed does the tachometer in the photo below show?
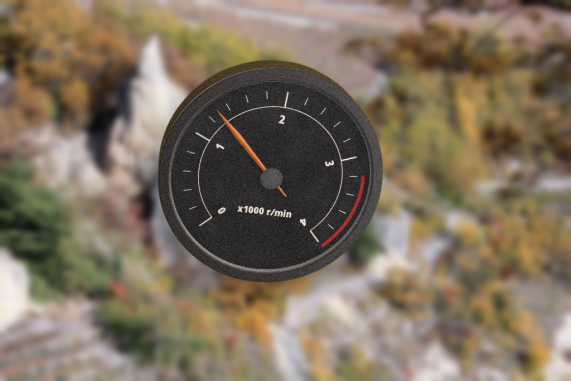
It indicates 1300 rpm
